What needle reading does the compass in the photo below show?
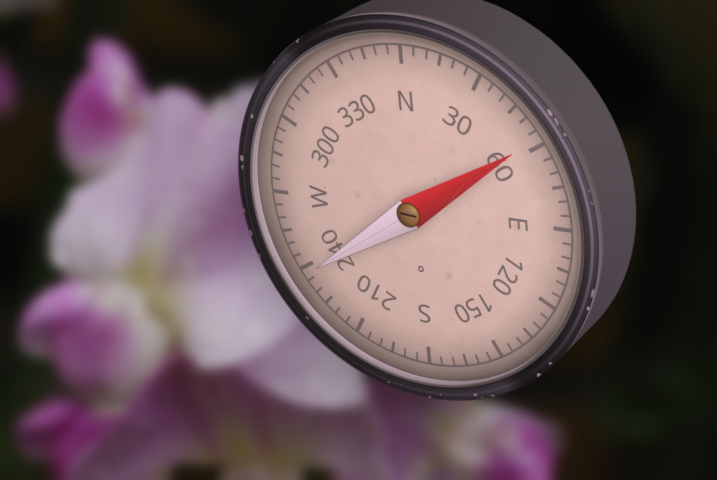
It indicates 57.5 °
